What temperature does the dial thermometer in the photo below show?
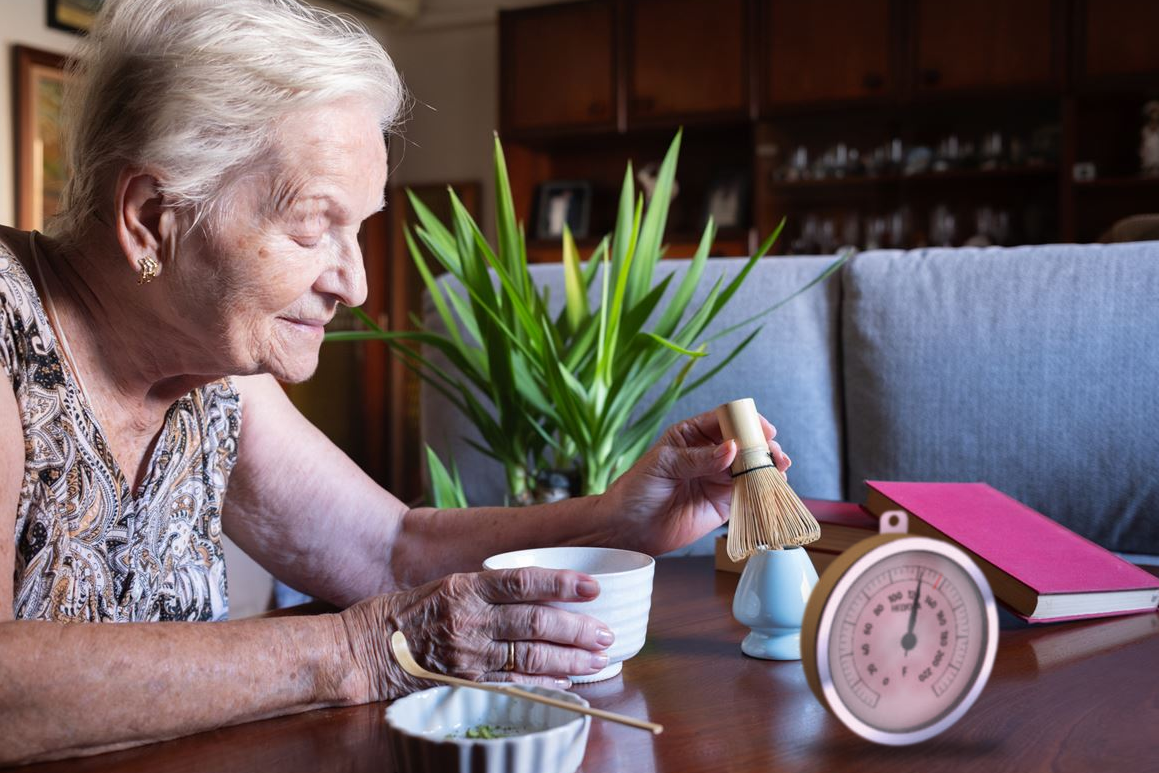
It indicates 120 °F
